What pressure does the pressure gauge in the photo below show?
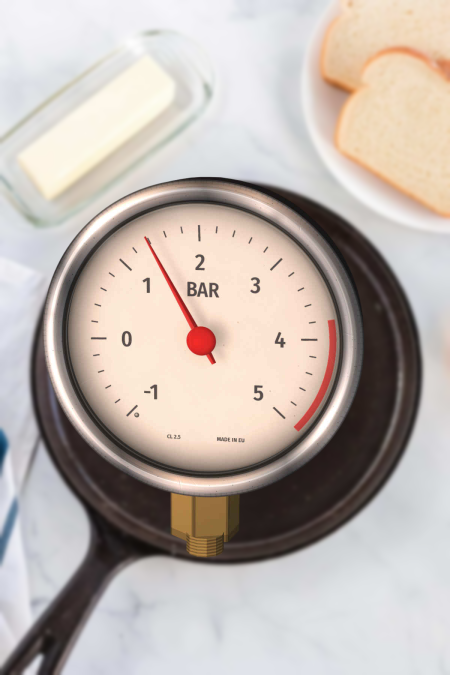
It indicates 1.4 bar
